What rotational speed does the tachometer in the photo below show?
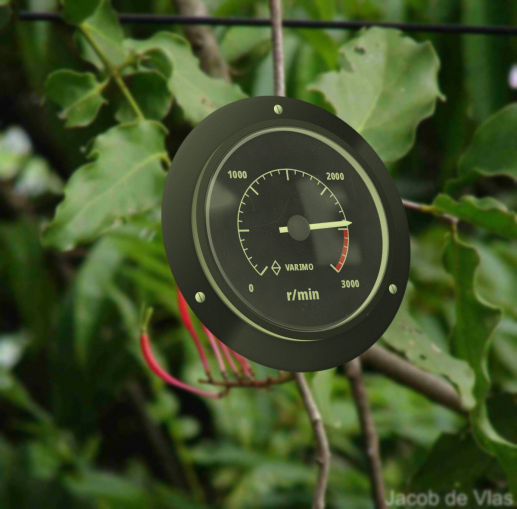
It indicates 2450 rpm
